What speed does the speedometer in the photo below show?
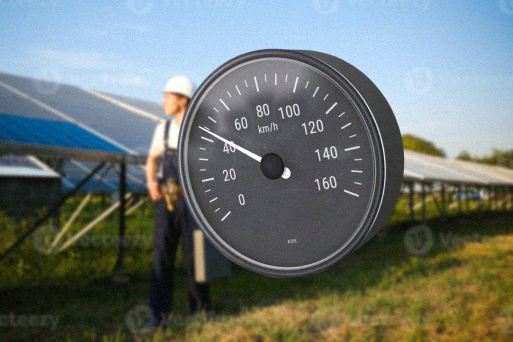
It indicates 45 km/h
